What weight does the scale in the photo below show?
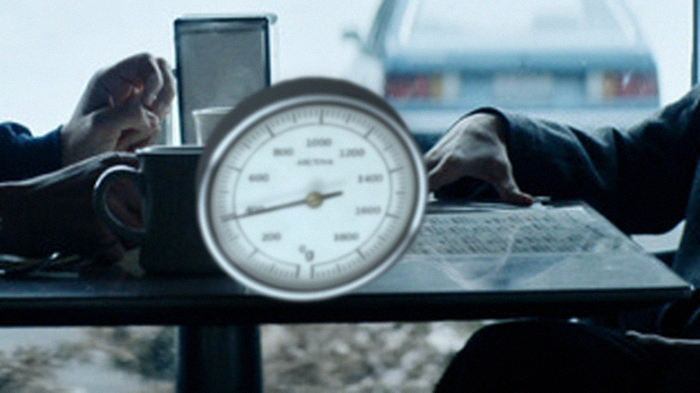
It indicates 400 g
